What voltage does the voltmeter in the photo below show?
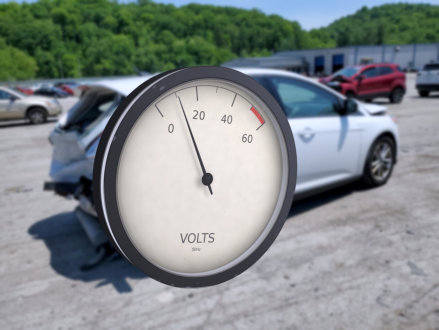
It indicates 10 V
